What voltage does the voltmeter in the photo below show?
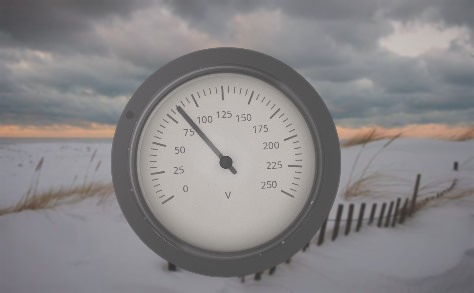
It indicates 85 V
